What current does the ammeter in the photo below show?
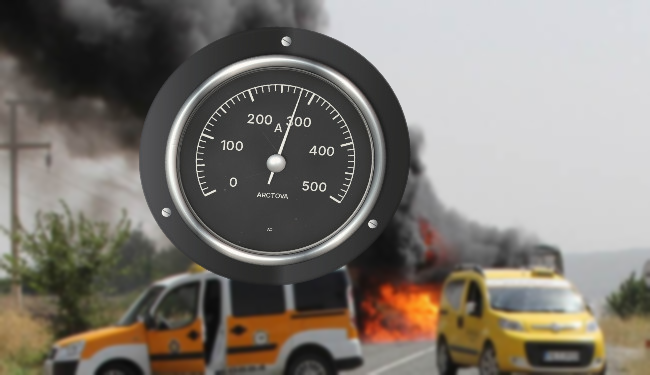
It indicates 280 A
